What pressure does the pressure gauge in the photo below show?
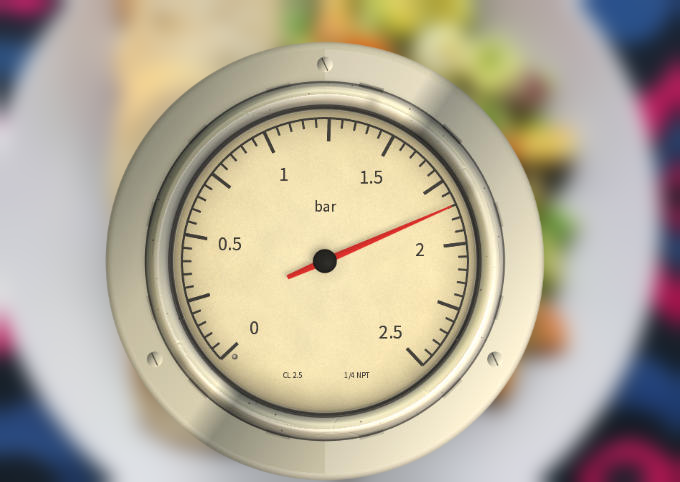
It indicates 1.85 bar
